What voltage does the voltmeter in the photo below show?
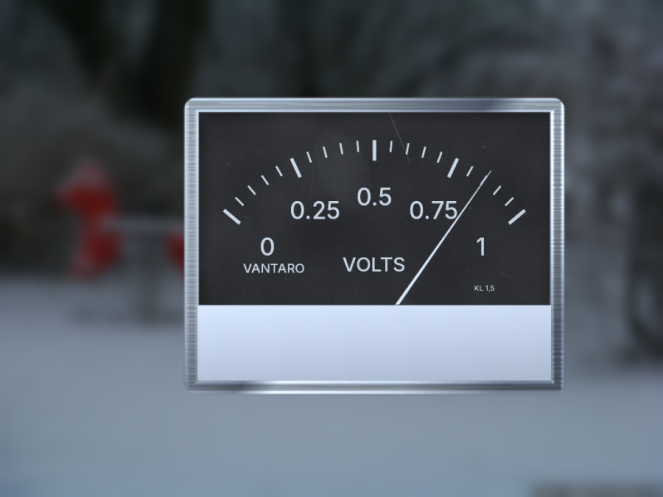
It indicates 0.85 V
